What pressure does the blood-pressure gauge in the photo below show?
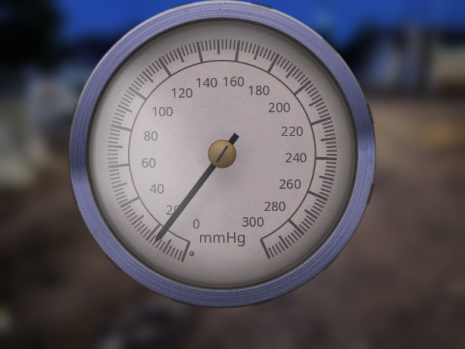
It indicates 16 mmHg
